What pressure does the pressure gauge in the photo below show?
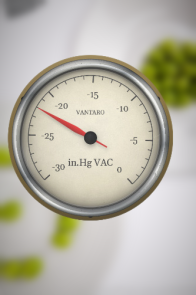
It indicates -22 inHg
